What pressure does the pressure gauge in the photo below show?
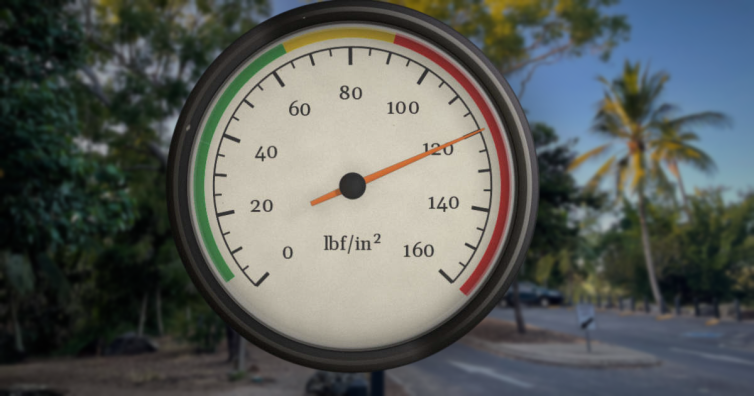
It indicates 120 psi
